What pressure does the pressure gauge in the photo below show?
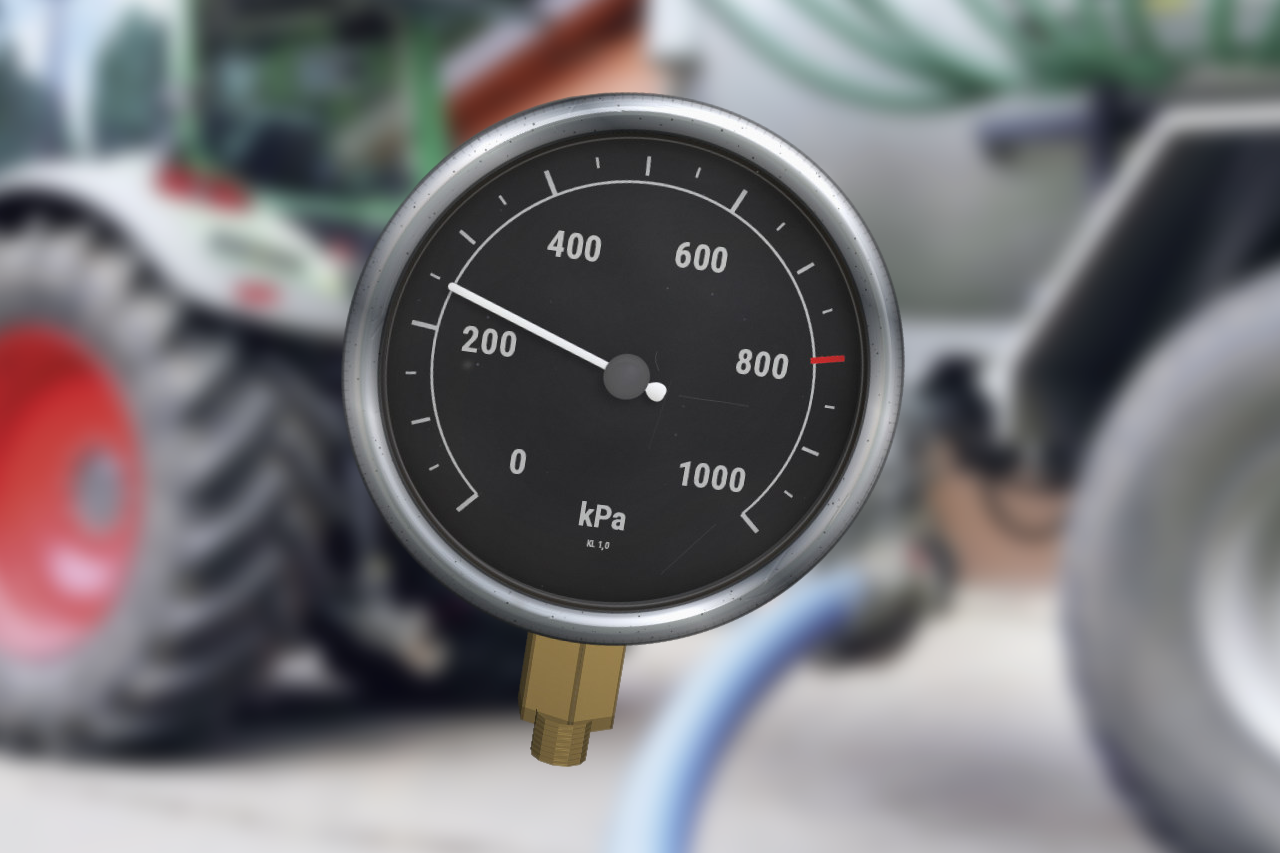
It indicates 250 kPa
